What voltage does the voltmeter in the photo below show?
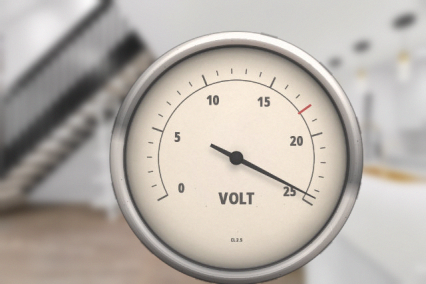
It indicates 24.5 V
